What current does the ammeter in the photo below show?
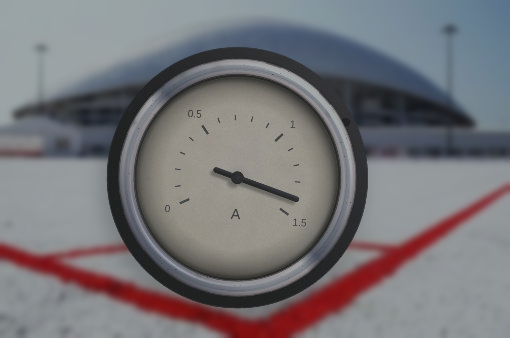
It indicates 1.4 A
